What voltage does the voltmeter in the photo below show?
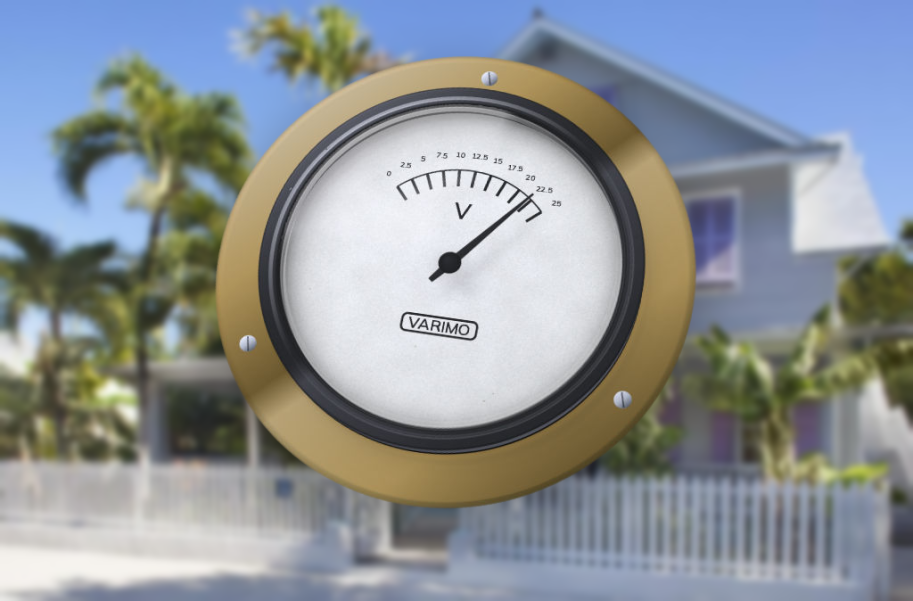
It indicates 22.5 V
